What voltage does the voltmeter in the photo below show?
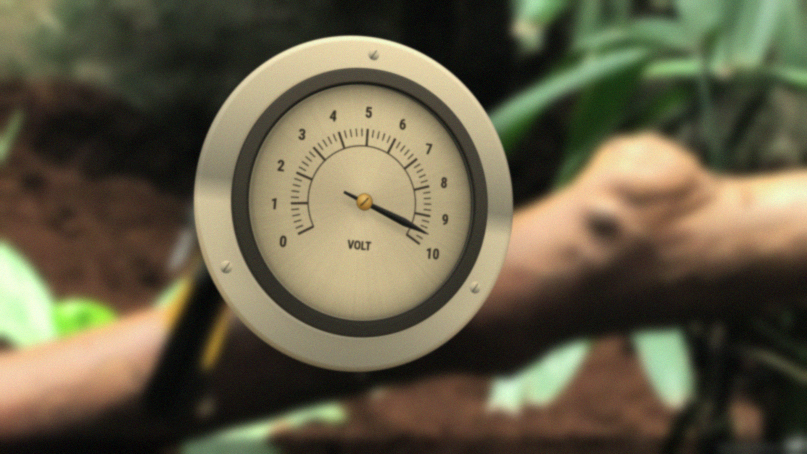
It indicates 9.6 V
